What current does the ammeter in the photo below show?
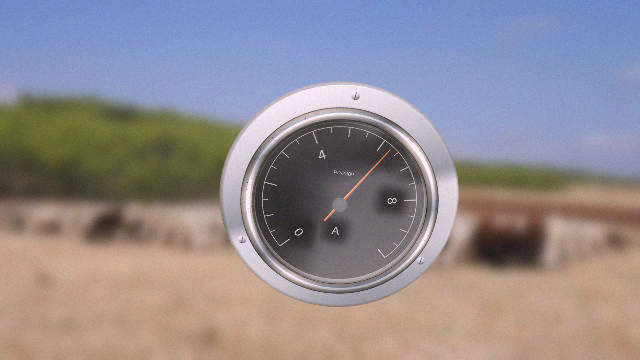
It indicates 6.25 A
